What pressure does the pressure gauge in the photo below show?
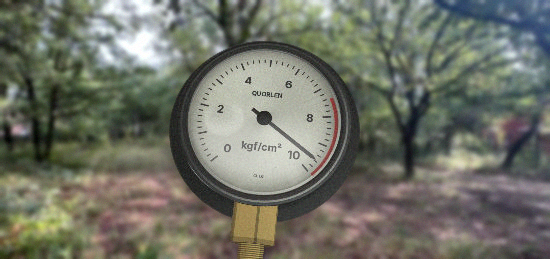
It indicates 9.6 kg/cm²
